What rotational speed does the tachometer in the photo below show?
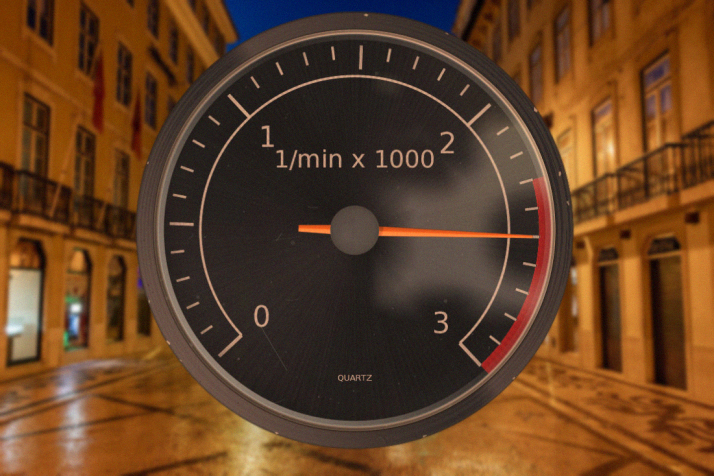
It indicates 2500 rpm
